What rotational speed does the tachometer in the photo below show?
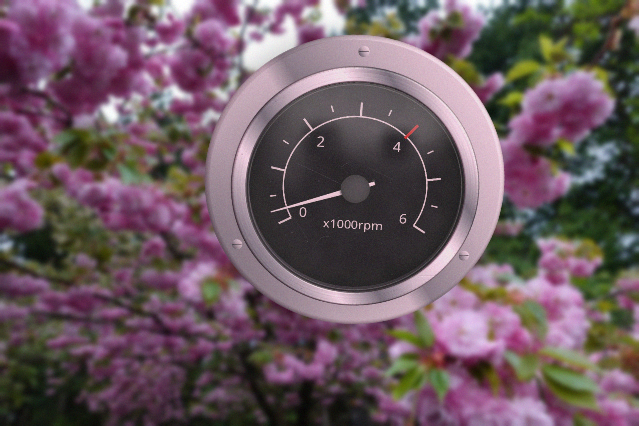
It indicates 250 rpm
